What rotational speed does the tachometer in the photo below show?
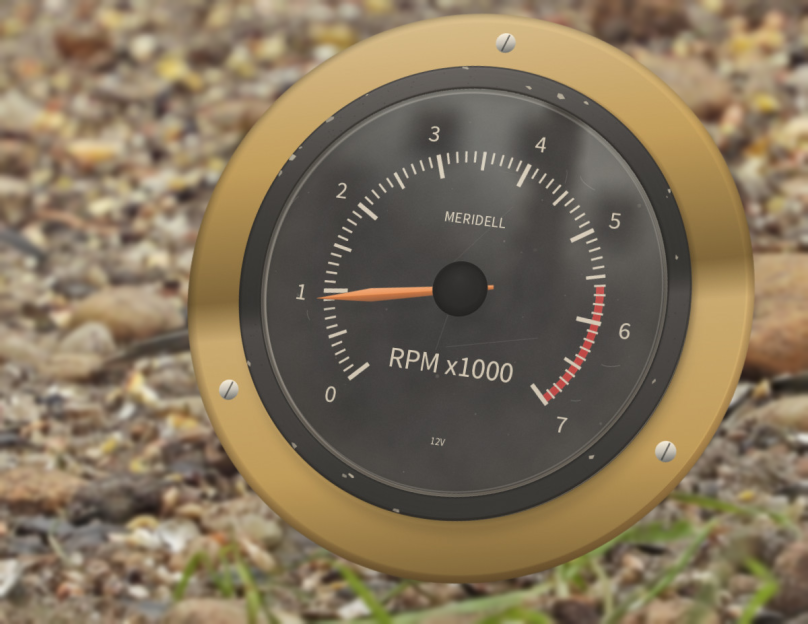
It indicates 900 rpm
